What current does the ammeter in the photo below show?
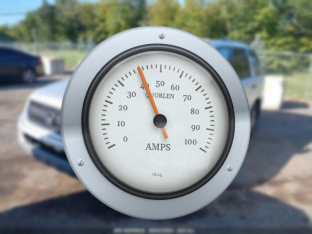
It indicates 40 A
